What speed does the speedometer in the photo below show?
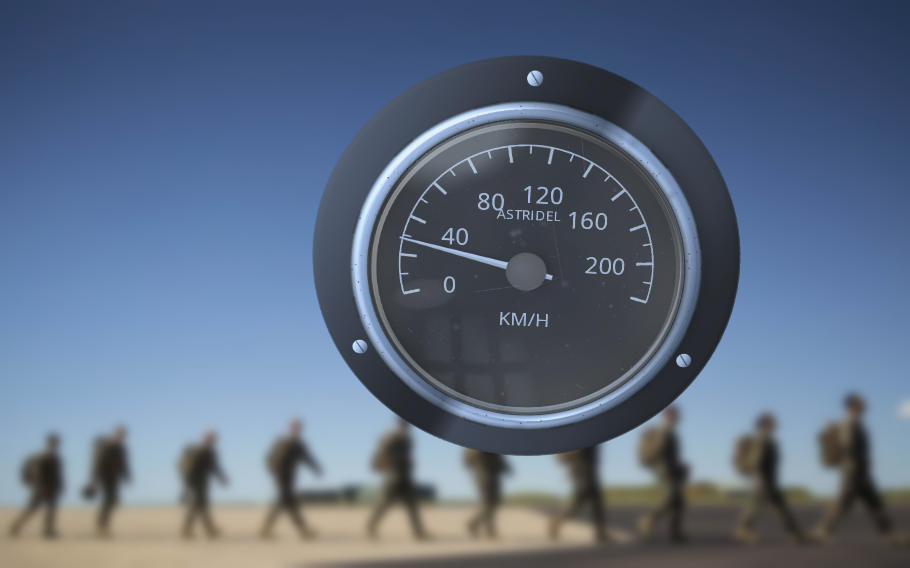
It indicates 30 km/h
